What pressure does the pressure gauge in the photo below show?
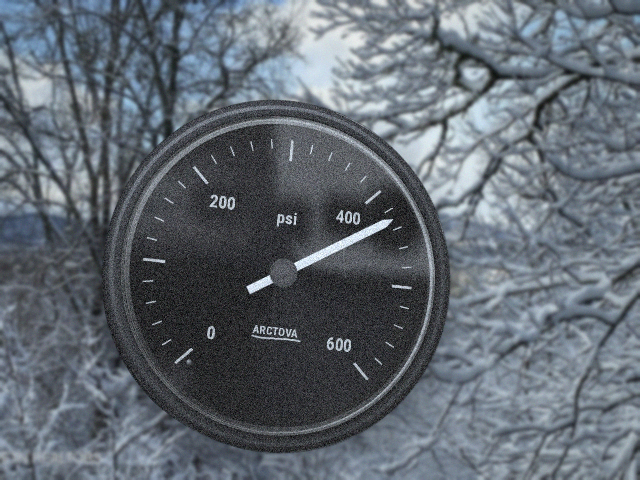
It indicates 430 psi
